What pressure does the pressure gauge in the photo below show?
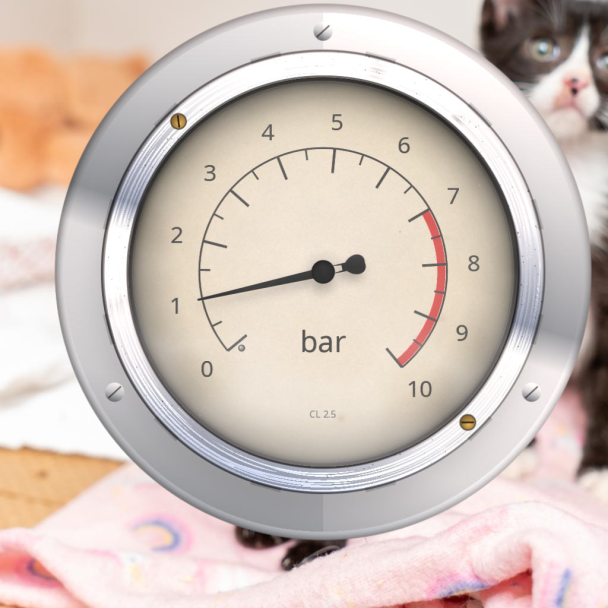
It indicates 1 bar
